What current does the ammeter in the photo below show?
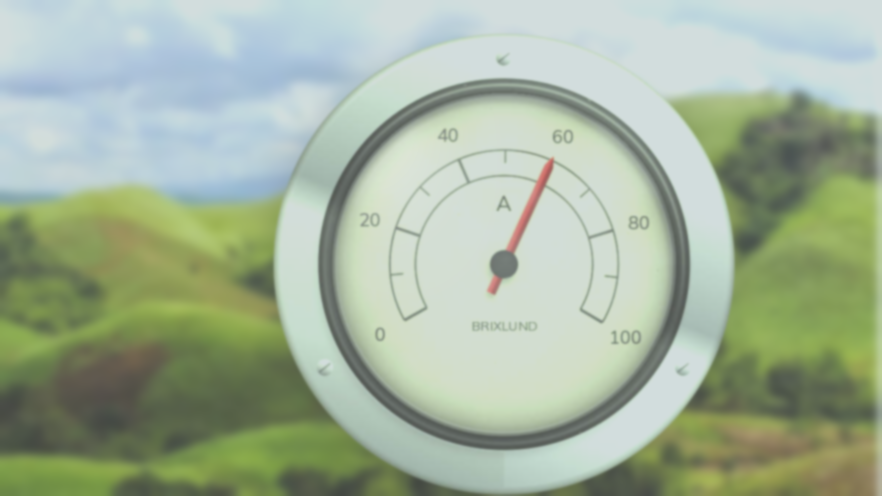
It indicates 60 A
